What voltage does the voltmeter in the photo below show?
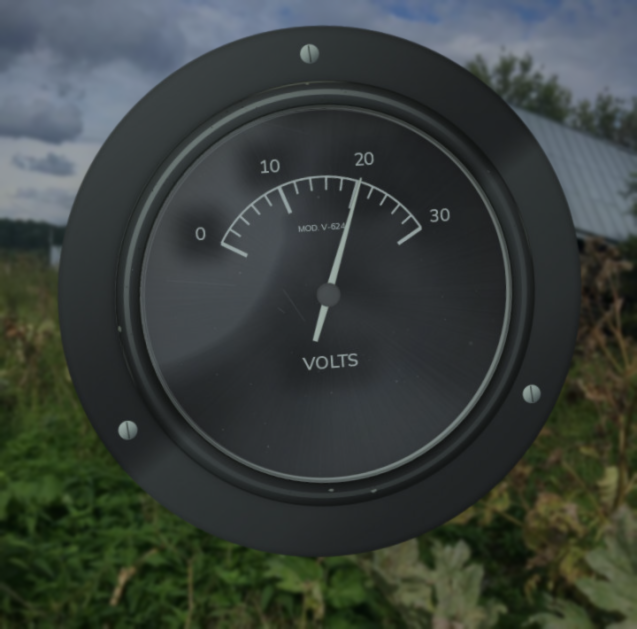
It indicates 20 V
